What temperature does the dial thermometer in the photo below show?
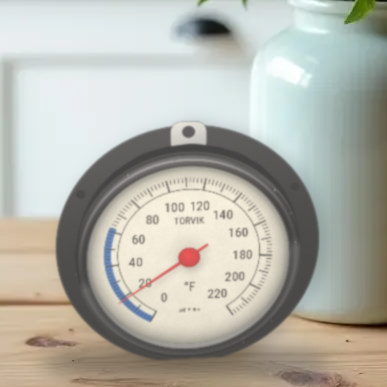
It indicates 20 °F
